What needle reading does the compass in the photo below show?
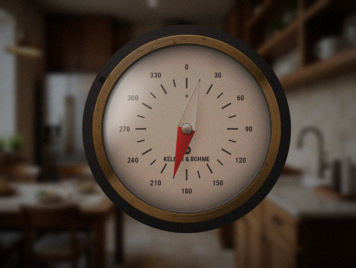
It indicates 195 °
